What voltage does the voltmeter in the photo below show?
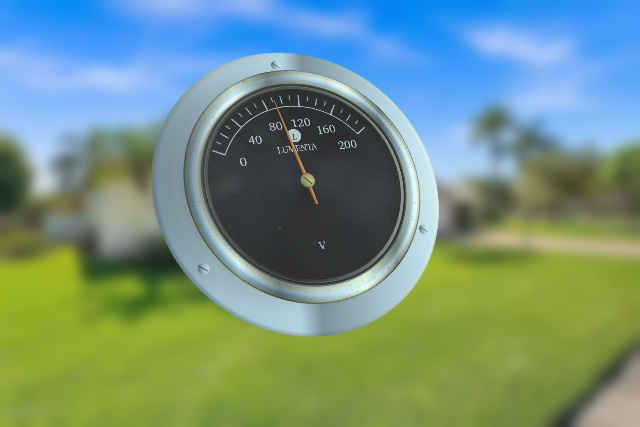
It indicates 90 V
